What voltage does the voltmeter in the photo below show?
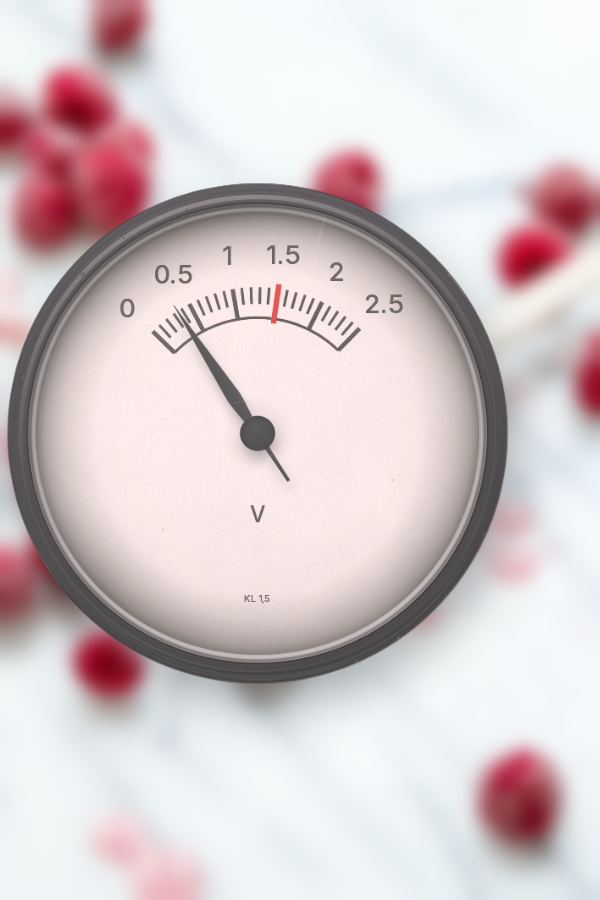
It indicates 0.35 V
